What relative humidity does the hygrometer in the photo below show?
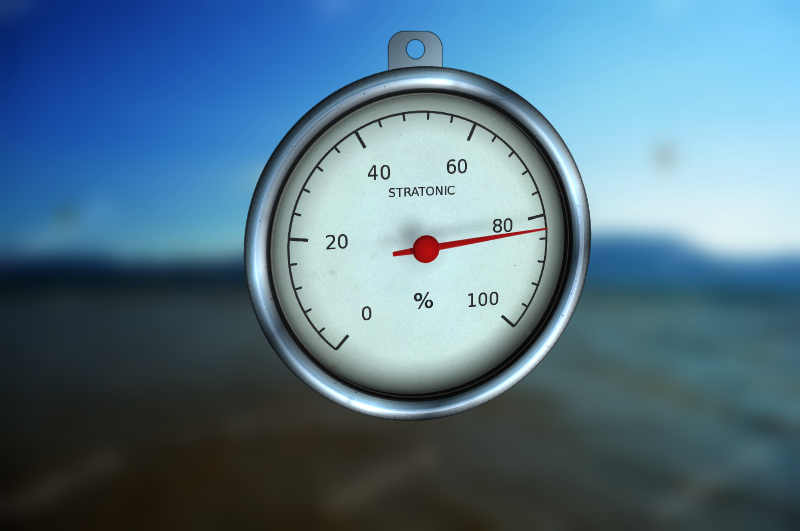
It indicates 82 %
